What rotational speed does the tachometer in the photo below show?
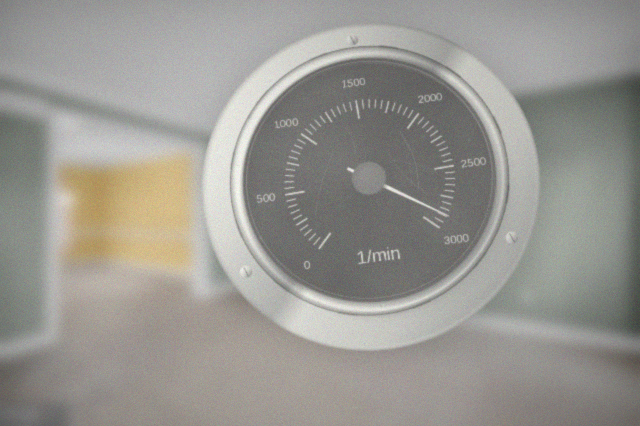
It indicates 2900 rpm
